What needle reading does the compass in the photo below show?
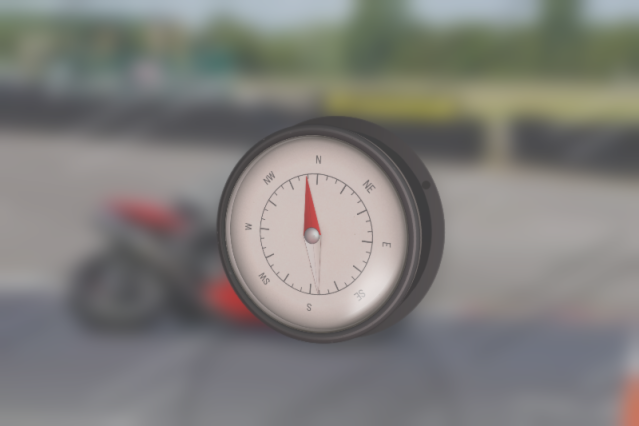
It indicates 350 °
